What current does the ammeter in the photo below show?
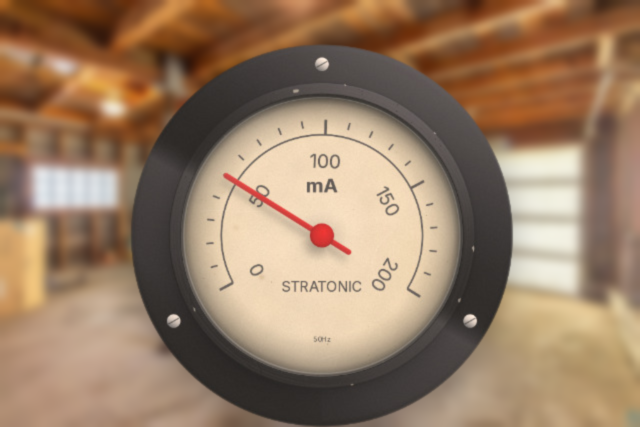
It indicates 50 mA
